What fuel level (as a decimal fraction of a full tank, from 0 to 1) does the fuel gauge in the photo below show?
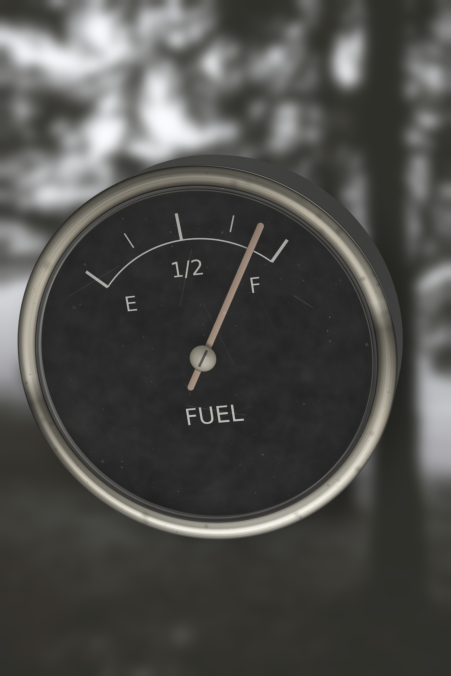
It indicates 0.875
